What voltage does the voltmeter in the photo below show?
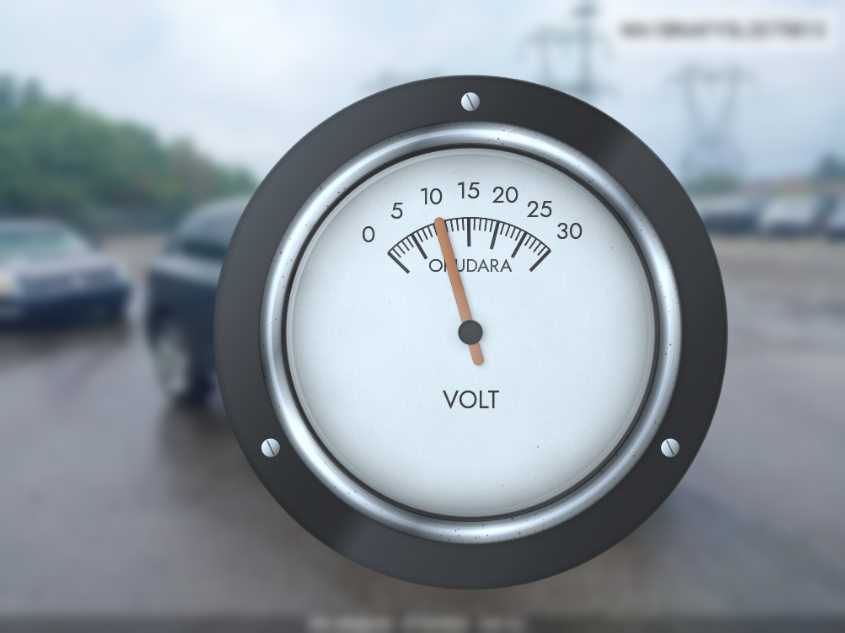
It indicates 10 V
